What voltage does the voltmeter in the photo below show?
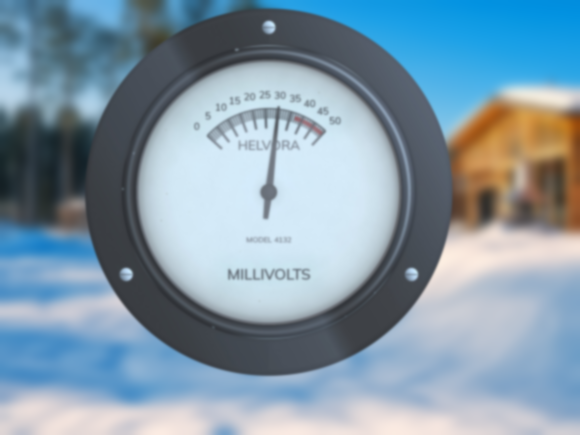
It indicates 30 mV
